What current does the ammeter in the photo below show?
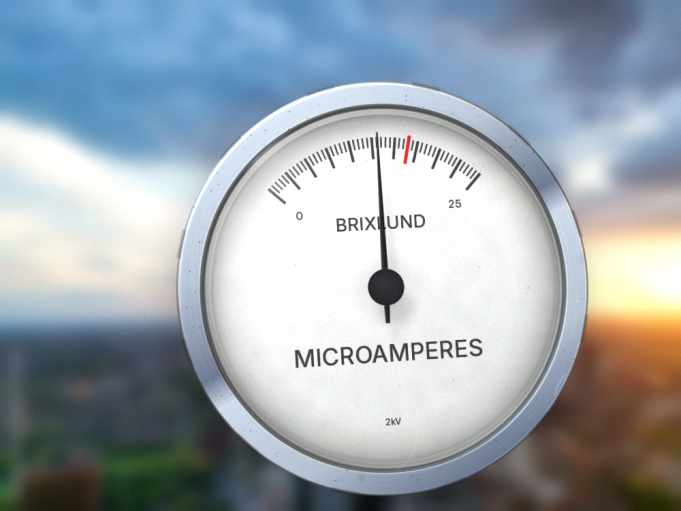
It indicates 13 µA
